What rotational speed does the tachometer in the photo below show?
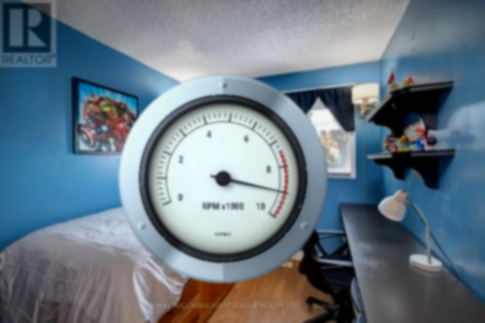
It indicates 9000 rpm
